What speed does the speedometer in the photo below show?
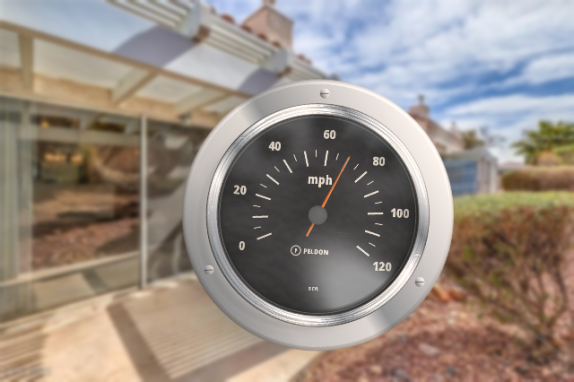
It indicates 70 mph
